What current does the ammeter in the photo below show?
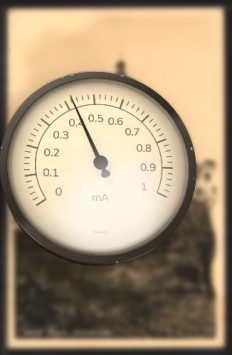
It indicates 0.42 mA
